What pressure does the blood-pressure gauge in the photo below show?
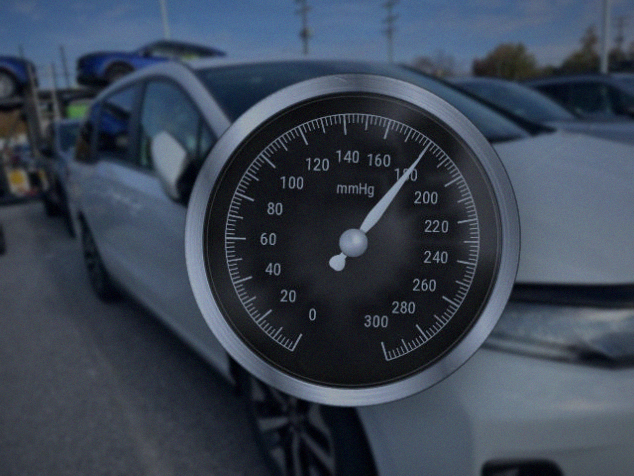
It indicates 180 mmHg
